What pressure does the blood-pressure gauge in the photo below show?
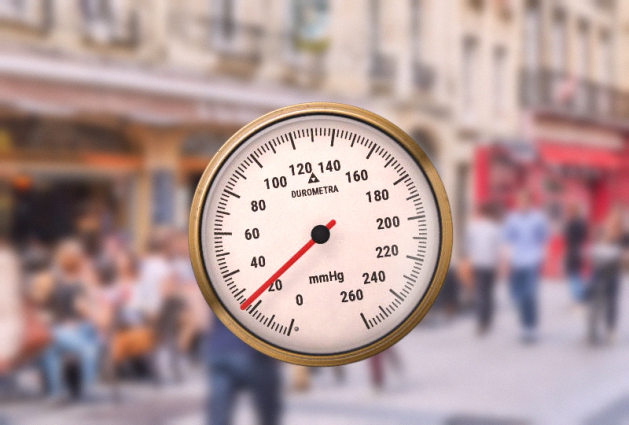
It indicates 24 mmHg
